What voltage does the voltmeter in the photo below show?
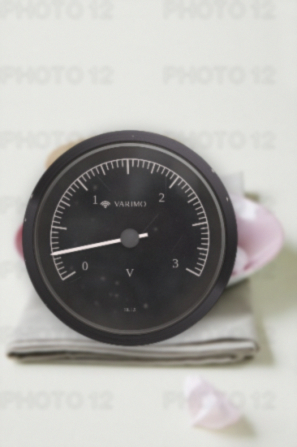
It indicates 0.25 V
